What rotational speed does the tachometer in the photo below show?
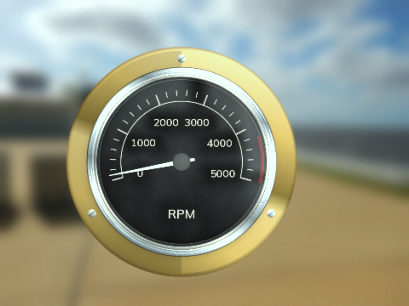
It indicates 100 rpm
